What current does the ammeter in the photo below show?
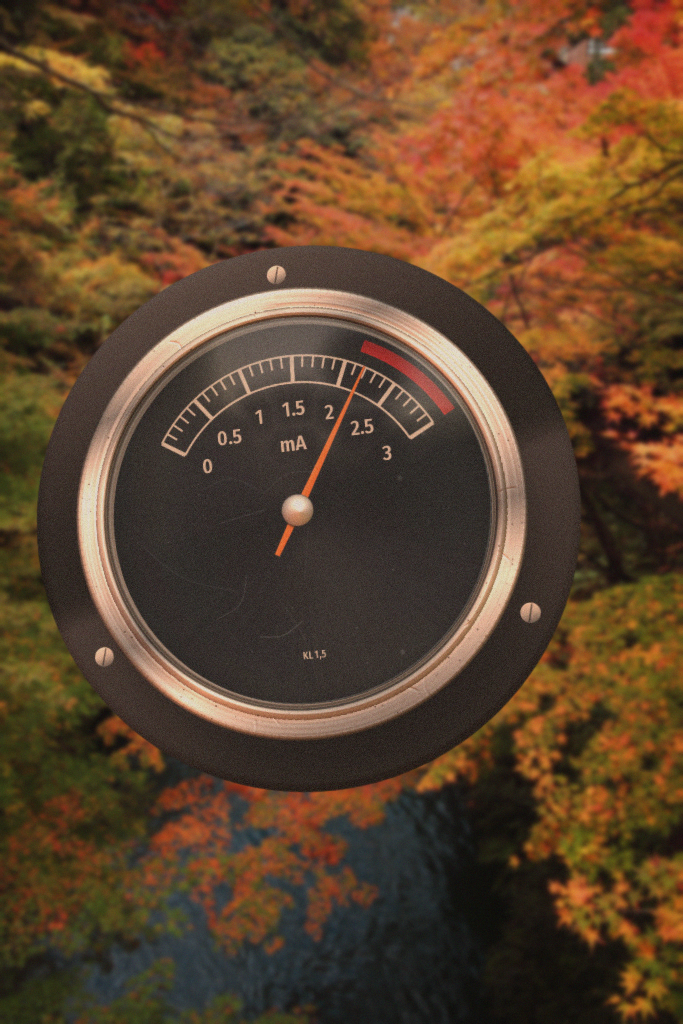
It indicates 2.2 mA
